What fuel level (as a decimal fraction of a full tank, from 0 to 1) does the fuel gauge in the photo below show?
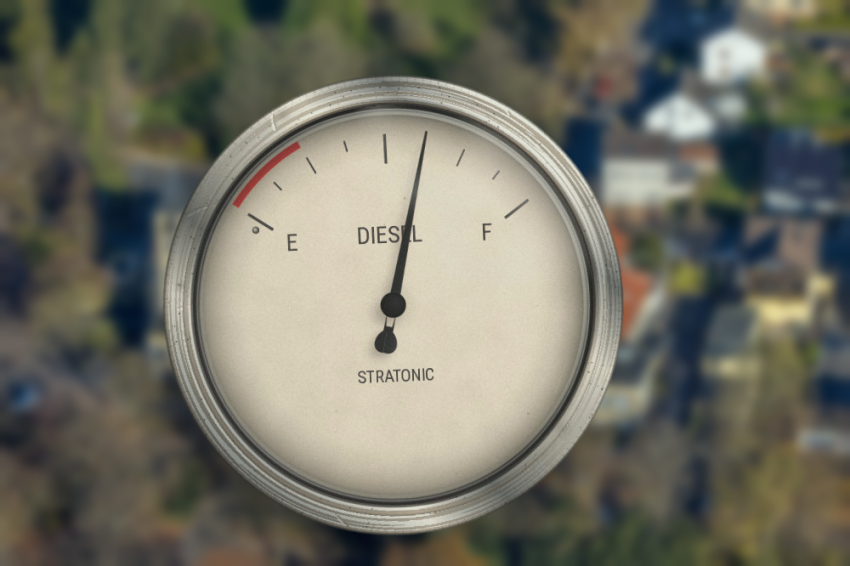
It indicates 0.625
